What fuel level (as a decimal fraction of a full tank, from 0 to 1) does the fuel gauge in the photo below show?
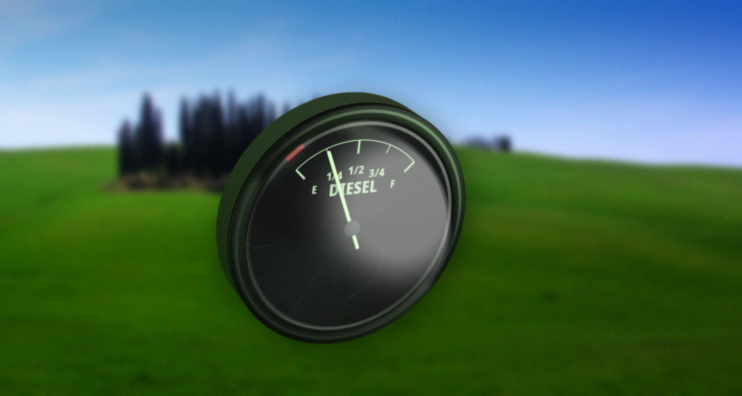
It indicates 0.25
